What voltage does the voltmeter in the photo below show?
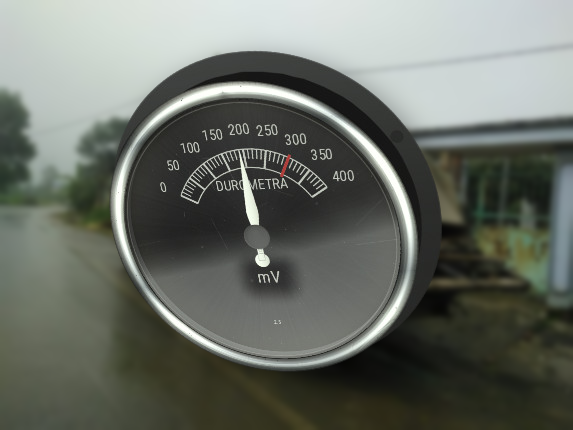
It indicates 200 mV
